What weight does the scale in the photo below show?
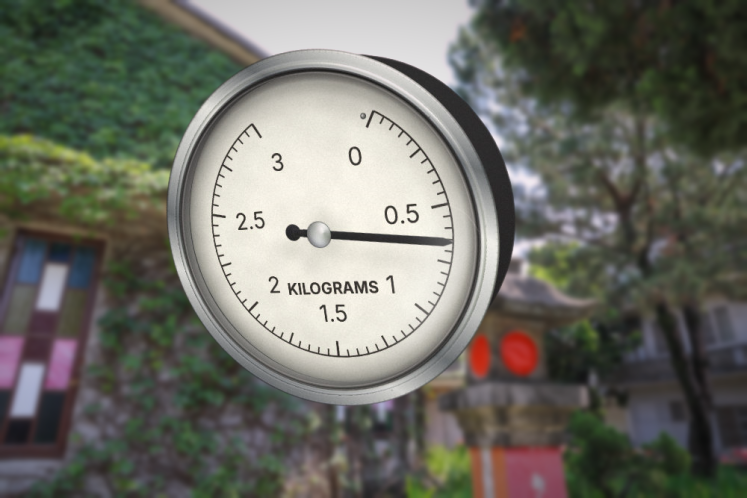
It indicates 0.65 kg
